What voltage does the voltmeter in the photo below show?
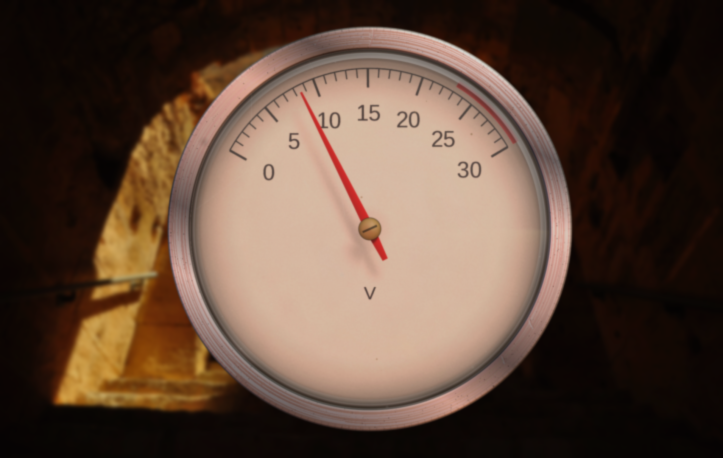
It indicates 8.5 V
